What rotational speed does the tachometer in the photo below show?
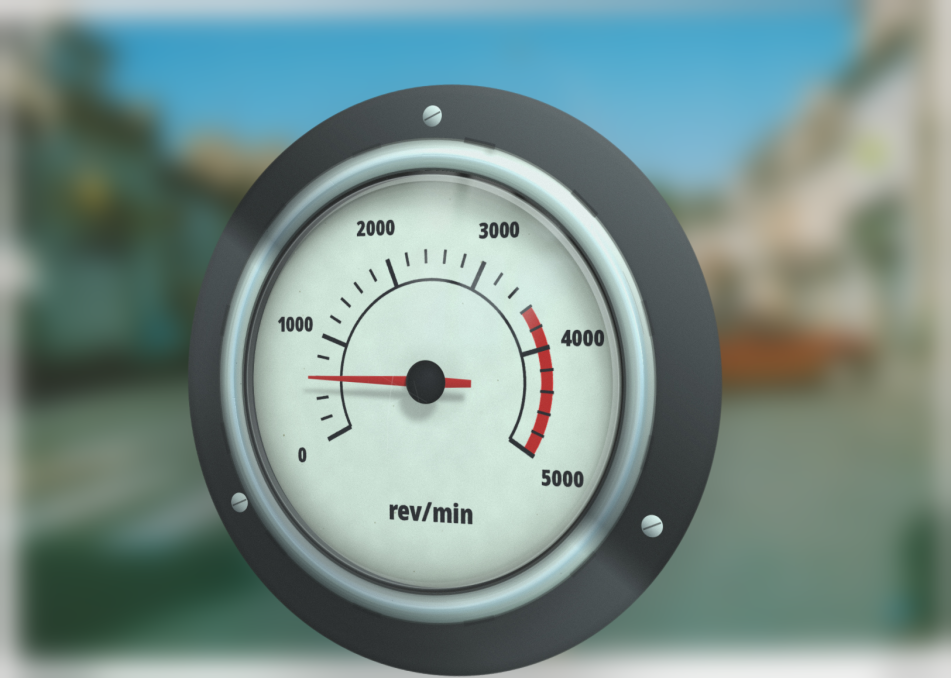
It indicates 600 rpm
